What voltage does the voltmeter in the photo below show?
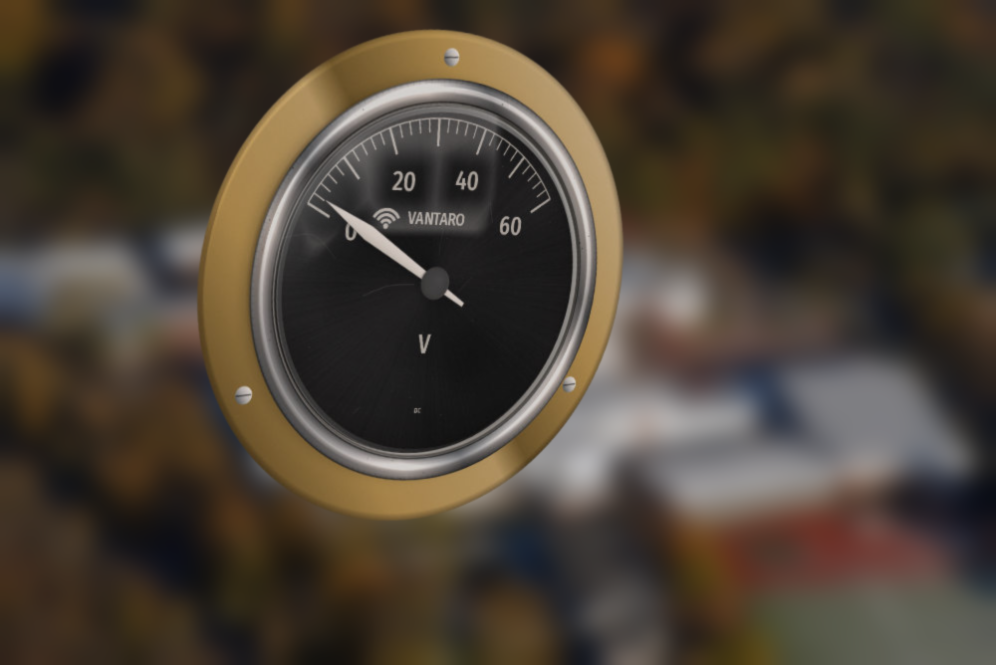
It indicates 2 V
